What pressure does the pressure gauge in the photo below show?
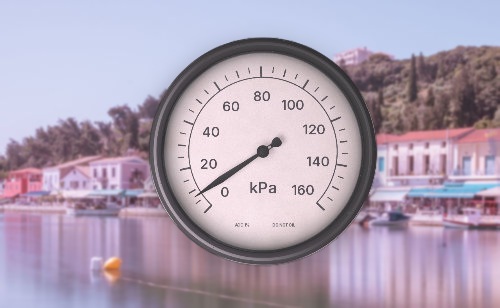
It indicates 7.5 kPa
